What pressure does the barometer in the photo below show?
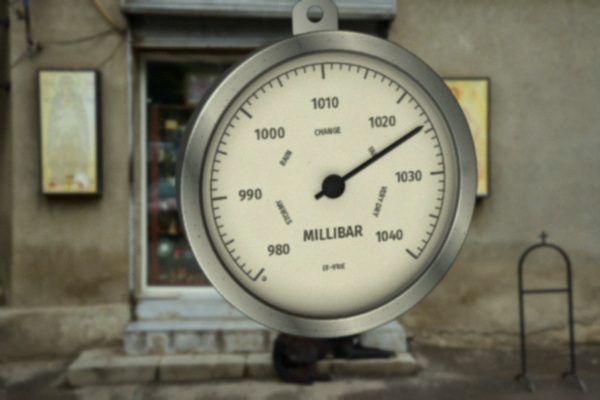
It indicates 1024 mbar
